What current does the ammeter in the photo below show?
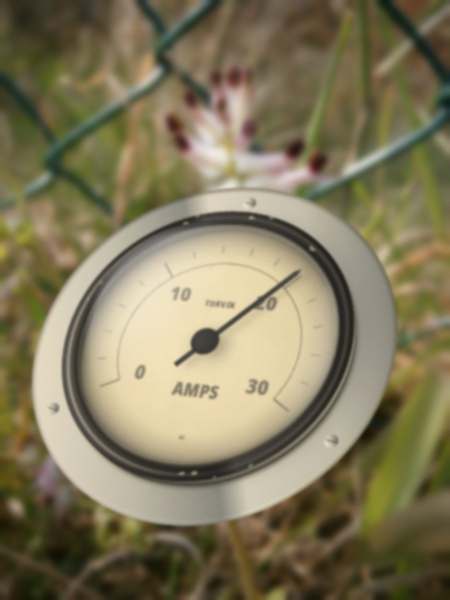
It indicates 20 A
